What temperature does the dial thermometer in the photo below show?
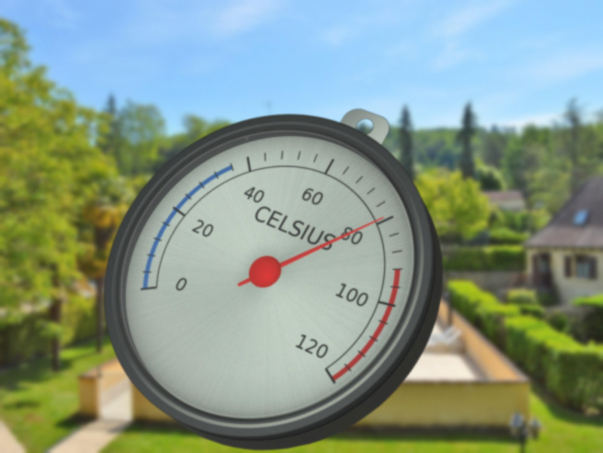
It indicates 80 °C
